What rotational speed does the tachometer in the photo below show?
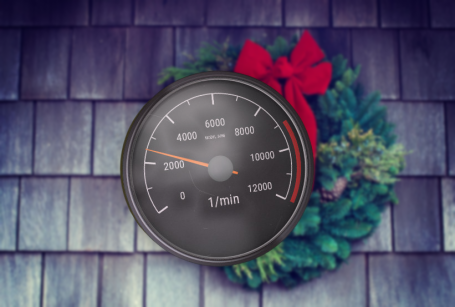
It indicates 2500 rpm
